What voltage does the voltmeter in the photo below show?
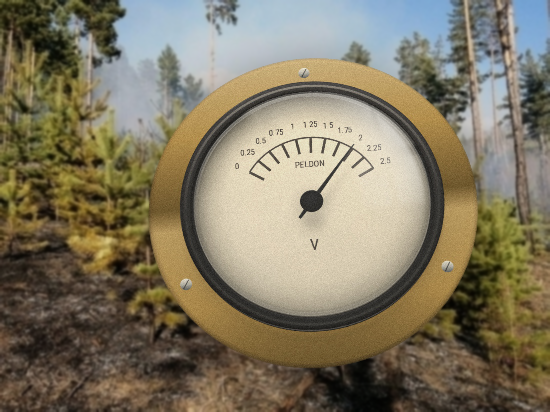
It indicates 2 V
